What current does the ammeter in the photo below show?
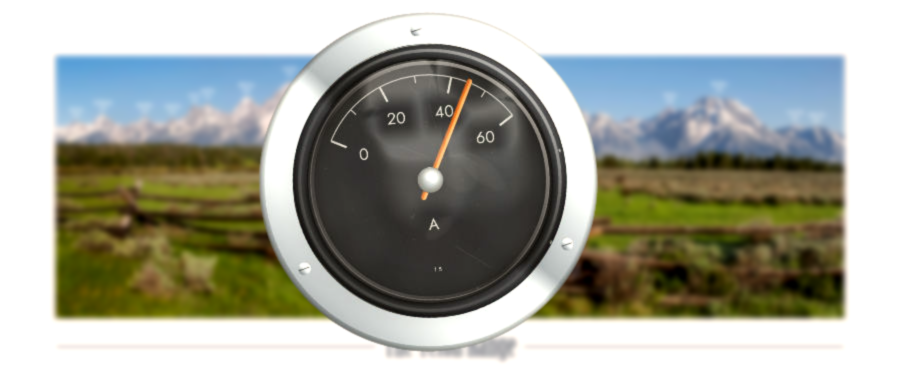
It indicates 45 A
